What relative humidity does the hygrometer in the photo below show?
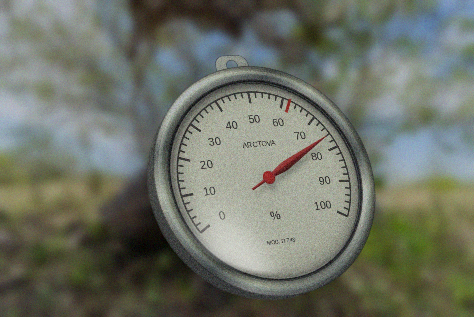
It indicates 76 %
